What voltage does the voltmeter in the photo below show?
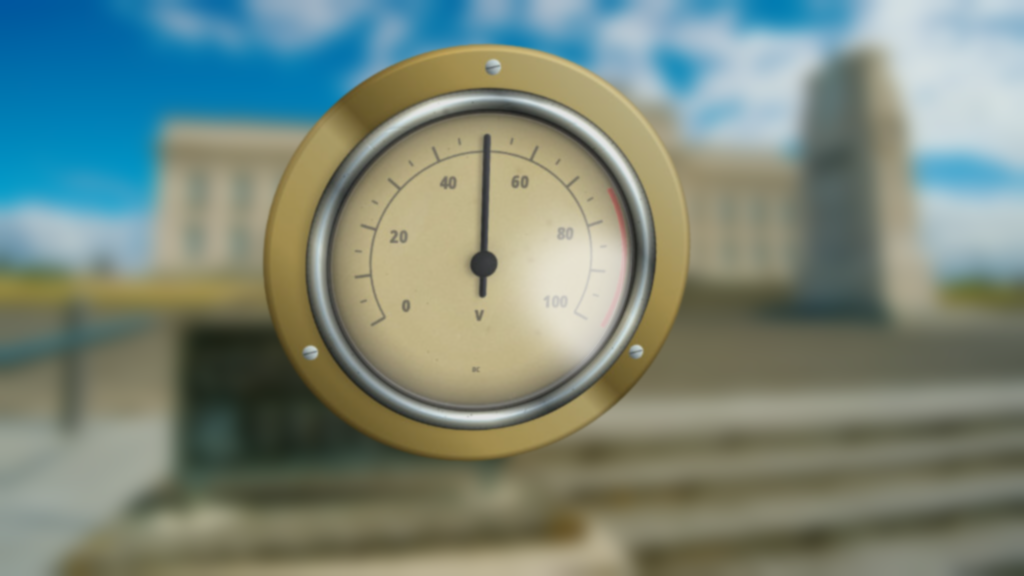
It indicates 50 V
